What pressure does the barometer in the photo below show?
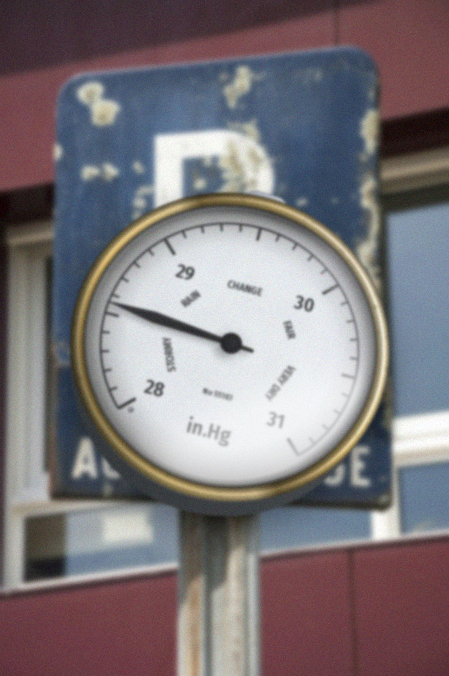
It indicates 28.55 inHg
